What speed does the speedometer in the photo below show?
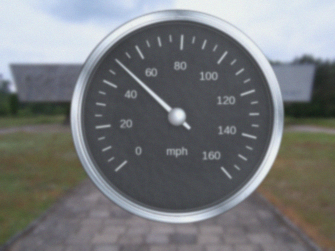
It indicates 50 mph
